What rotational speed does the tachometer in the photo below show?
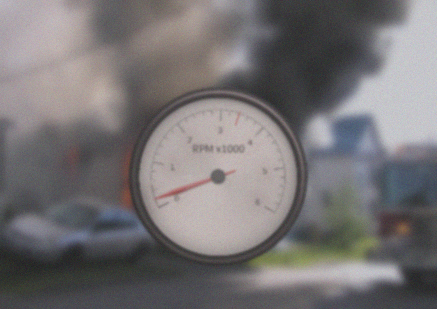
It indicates 200 rpm
